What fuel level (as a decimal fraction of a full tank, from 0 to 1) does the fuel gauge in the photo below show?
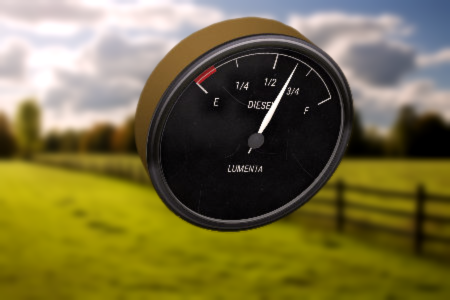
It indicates 0.625
